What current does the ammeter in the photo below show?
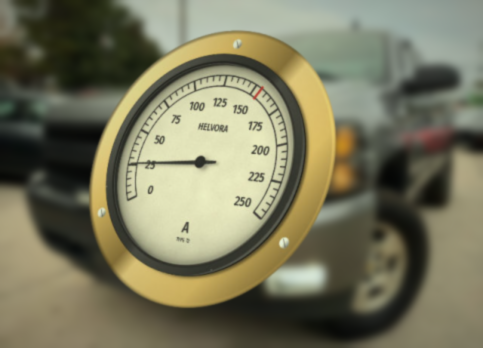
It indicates 25 A
